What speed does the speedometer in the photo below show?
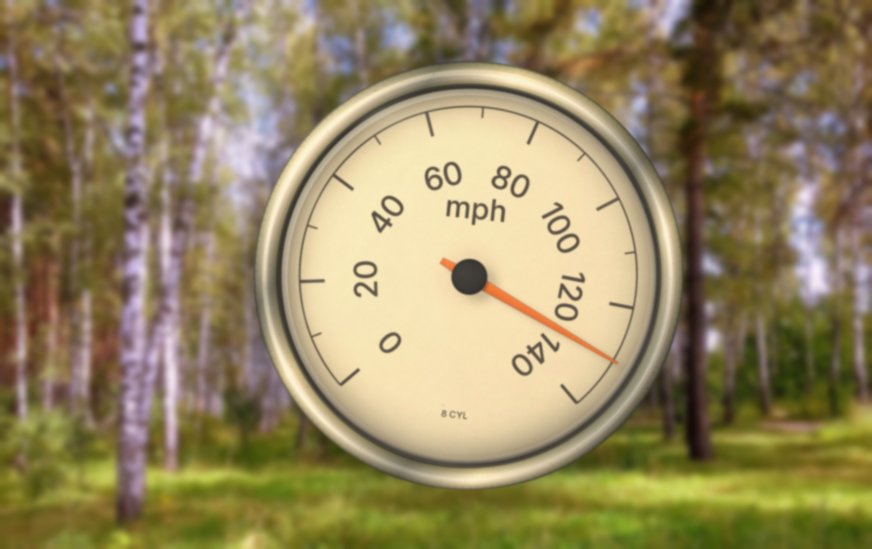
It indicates 130 mph
